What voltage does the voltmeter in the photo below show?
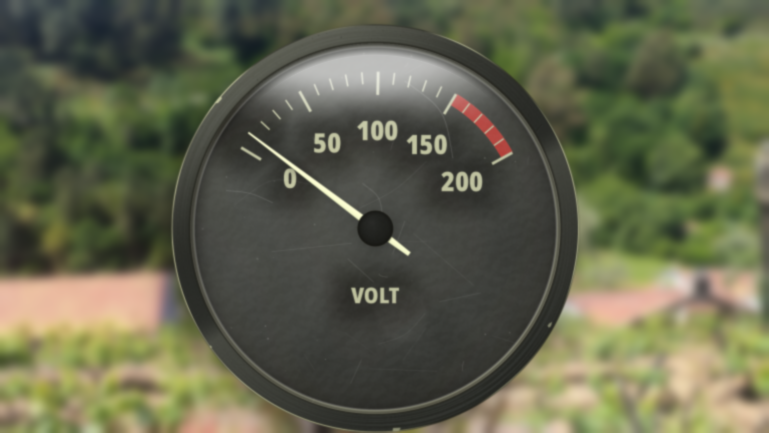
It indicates 10 V
